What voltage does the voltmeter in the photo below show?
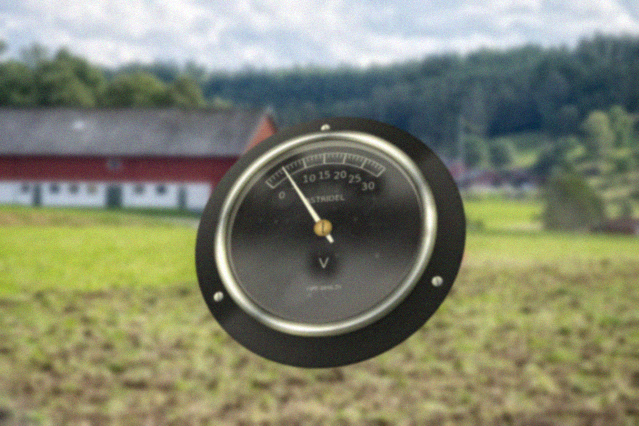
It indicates 5 V
